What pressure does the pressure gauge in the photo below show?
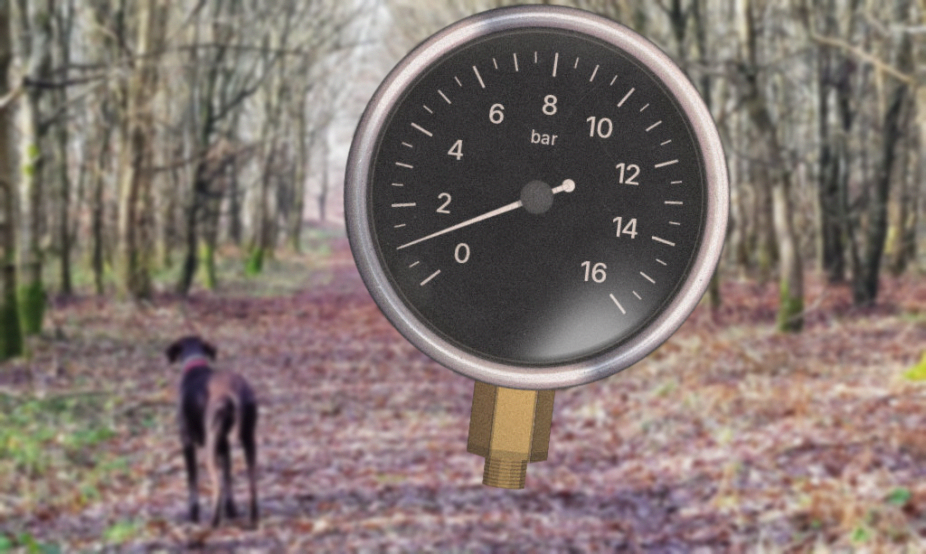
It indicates 1 bar
